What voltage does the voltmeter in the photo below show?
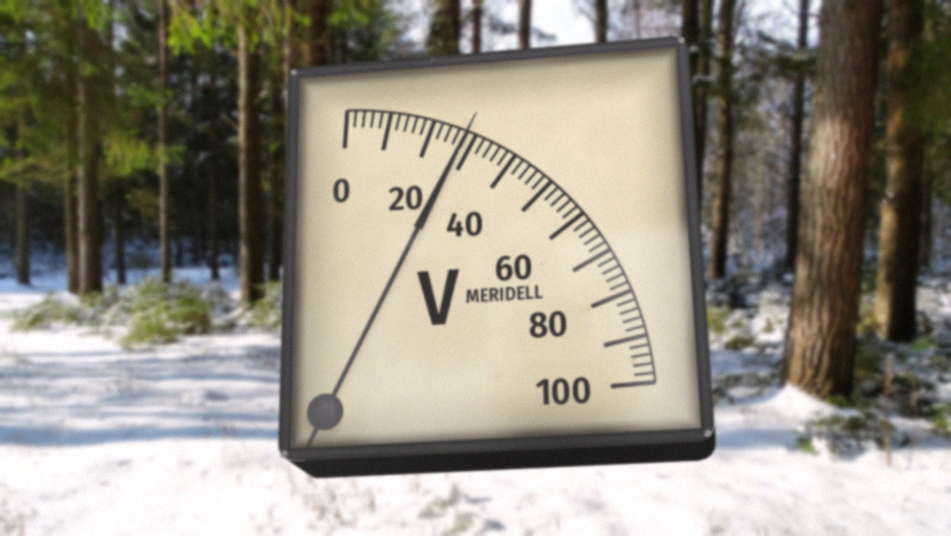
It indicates 28 V
